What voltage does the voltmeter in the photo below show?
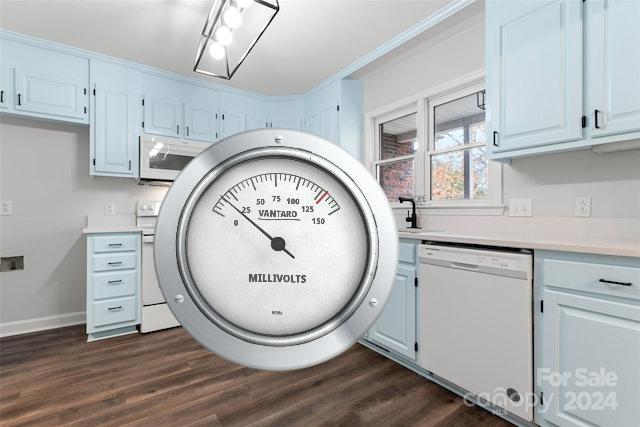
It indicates 15 mV
